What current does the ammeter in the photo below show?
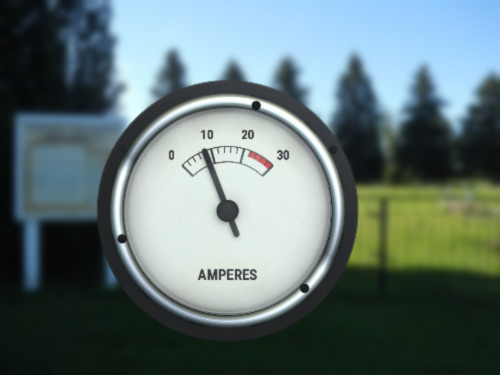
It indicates 8 A
